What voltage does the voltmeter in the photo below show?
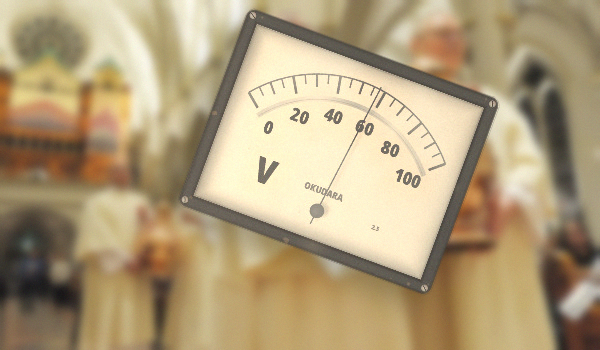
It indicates 57.5 V
